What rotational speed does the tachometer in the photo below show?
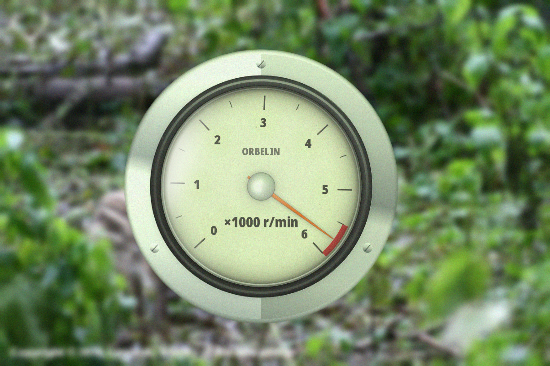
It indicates 5750 rpm
